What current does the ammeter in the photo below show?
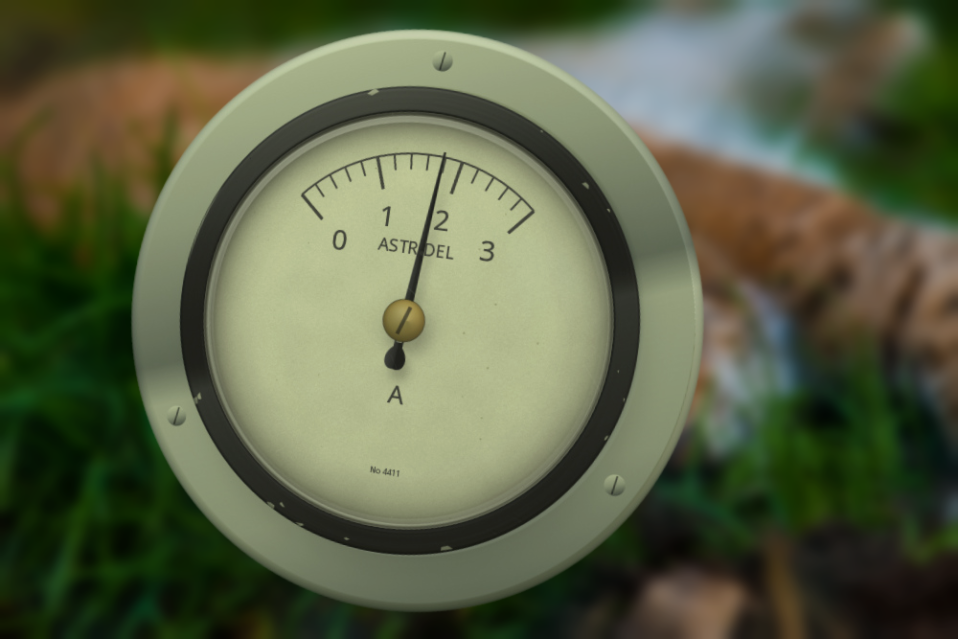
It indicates 1.8 A
